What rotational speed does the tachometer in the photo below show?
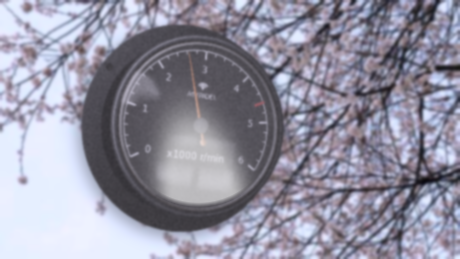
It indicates 2600 rpm
